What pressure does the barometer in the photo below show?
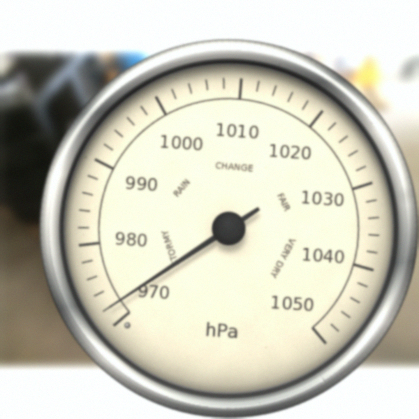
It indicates 972 hPa
